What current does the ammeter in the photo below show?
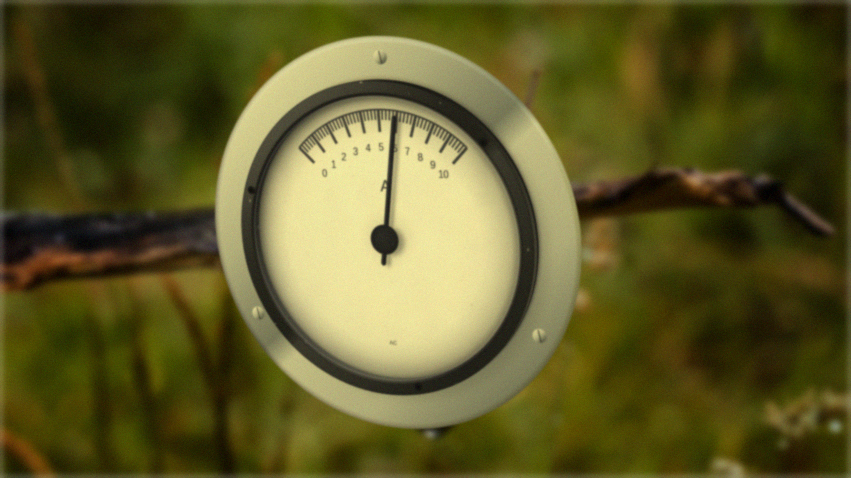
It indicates 6 A
